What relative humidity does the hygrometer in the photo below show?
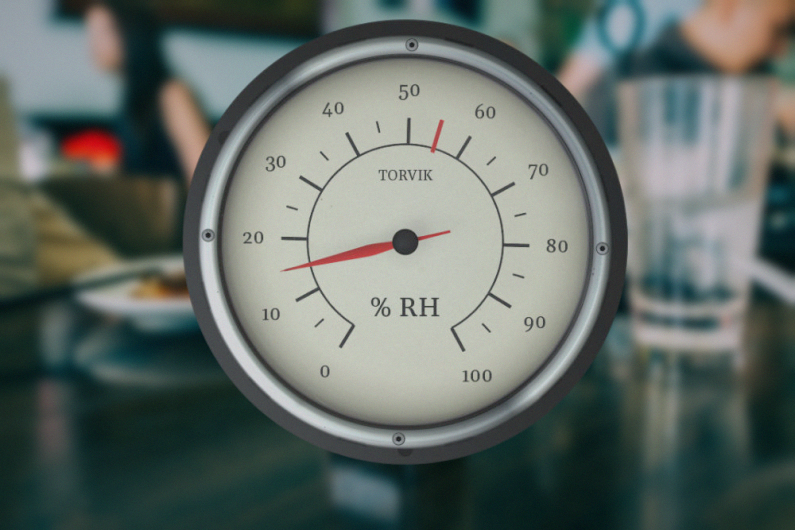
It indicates 15 %
